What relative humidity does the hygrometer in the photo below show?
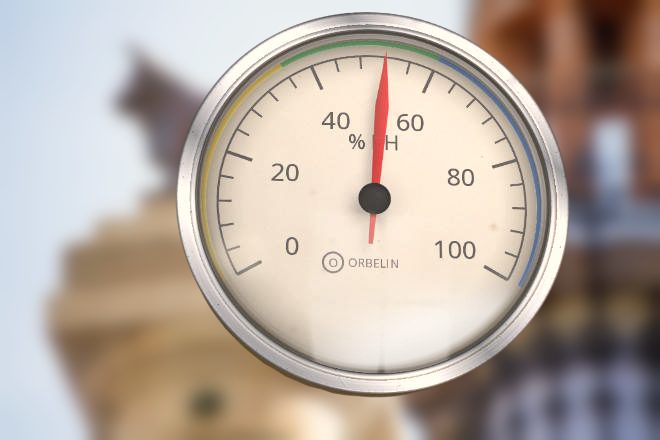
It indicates 52 %
